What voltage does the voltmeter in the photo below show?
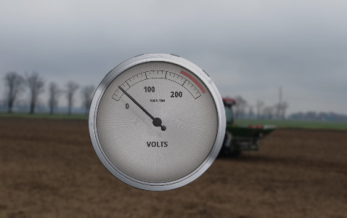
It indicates 30 V
